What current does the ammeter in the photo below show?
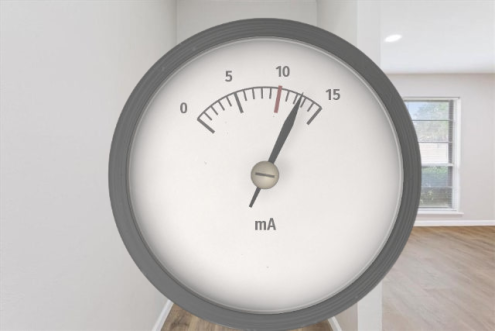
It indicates 12.5 mA
